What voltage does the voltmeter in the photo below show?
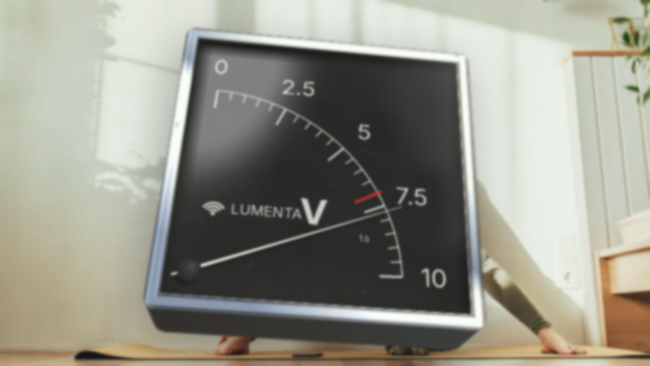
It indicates 7.75 V
